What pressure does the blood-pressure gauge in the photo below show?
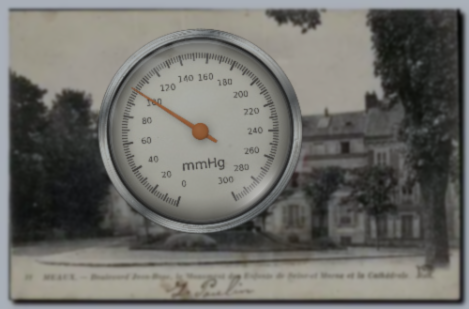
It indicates 100 mmHg
